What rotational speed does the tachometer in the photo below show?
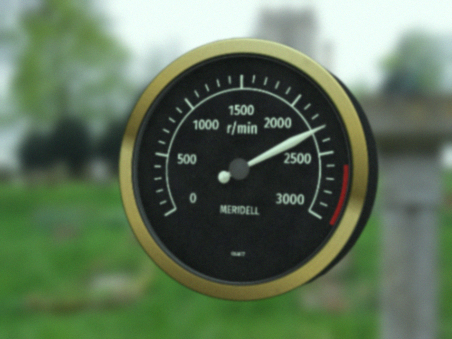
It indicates 2300 rpm
